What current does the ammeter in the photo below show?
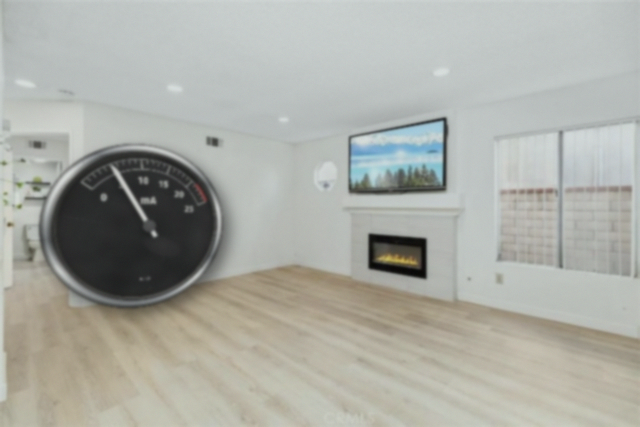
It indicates 5 mA
